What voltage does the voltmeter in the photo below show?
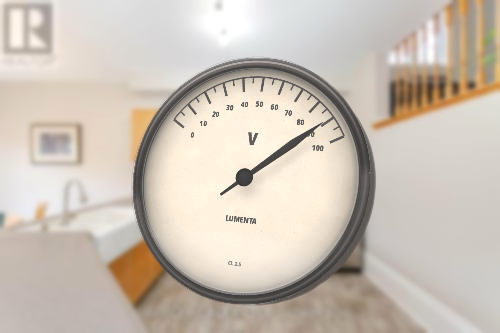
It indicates 90 V
